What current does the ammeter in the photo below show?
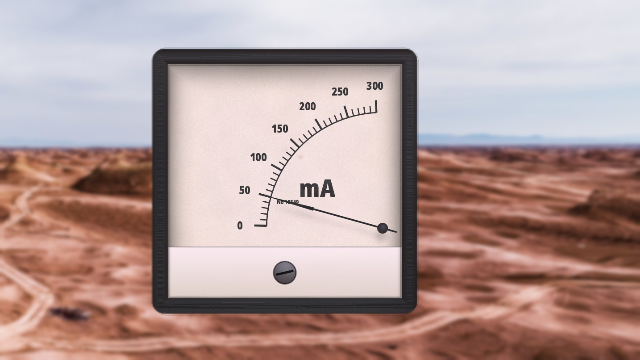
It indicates 50 mA
